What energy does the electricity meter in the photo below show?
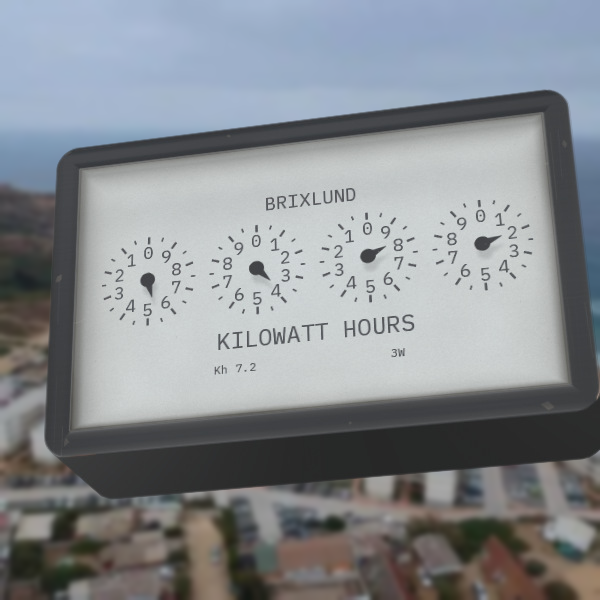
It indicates 5382 kWh
